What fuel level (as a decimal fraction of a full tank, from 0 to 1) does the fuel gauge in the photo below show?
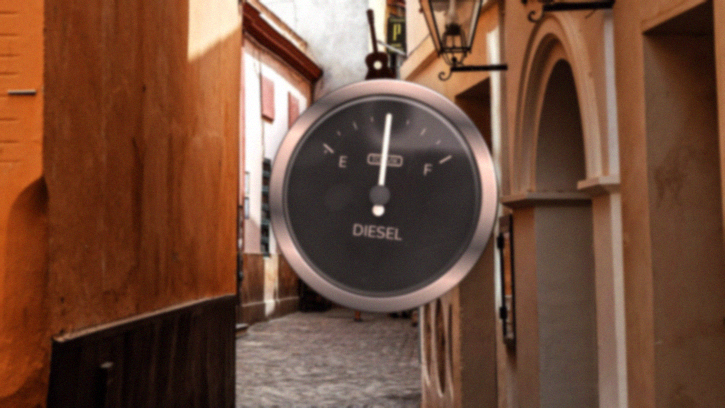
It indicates 0.5
